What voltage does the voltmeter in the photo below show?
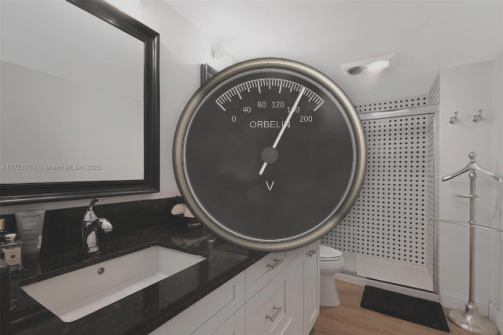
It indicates 160 V
